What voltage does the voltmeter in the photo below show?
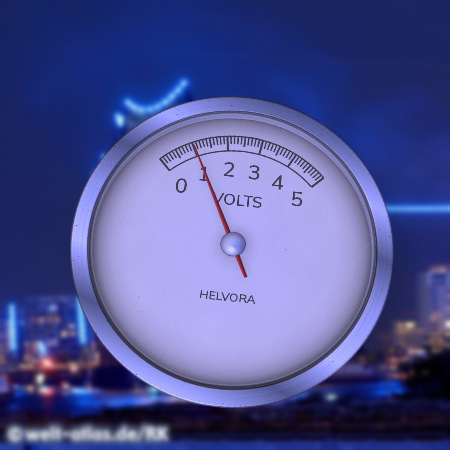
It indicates 1 V
